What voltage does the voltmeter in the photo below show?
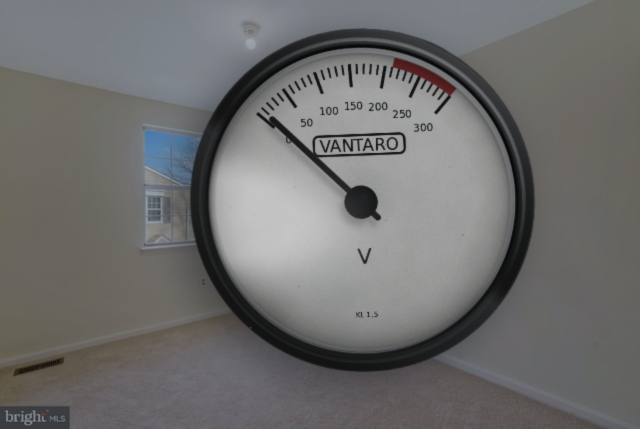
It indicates 10 V
